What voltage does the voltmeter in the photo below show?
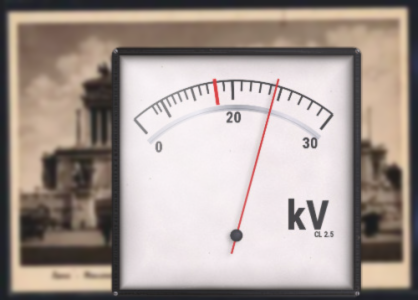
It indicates 24.5 kV
